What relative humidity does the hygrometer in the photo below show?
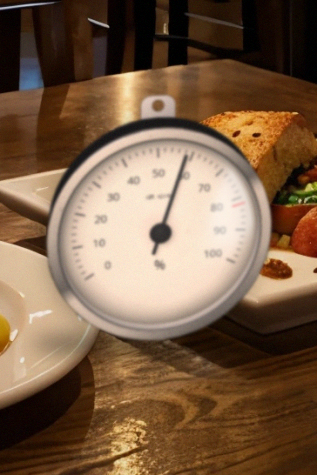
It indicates 58 %
